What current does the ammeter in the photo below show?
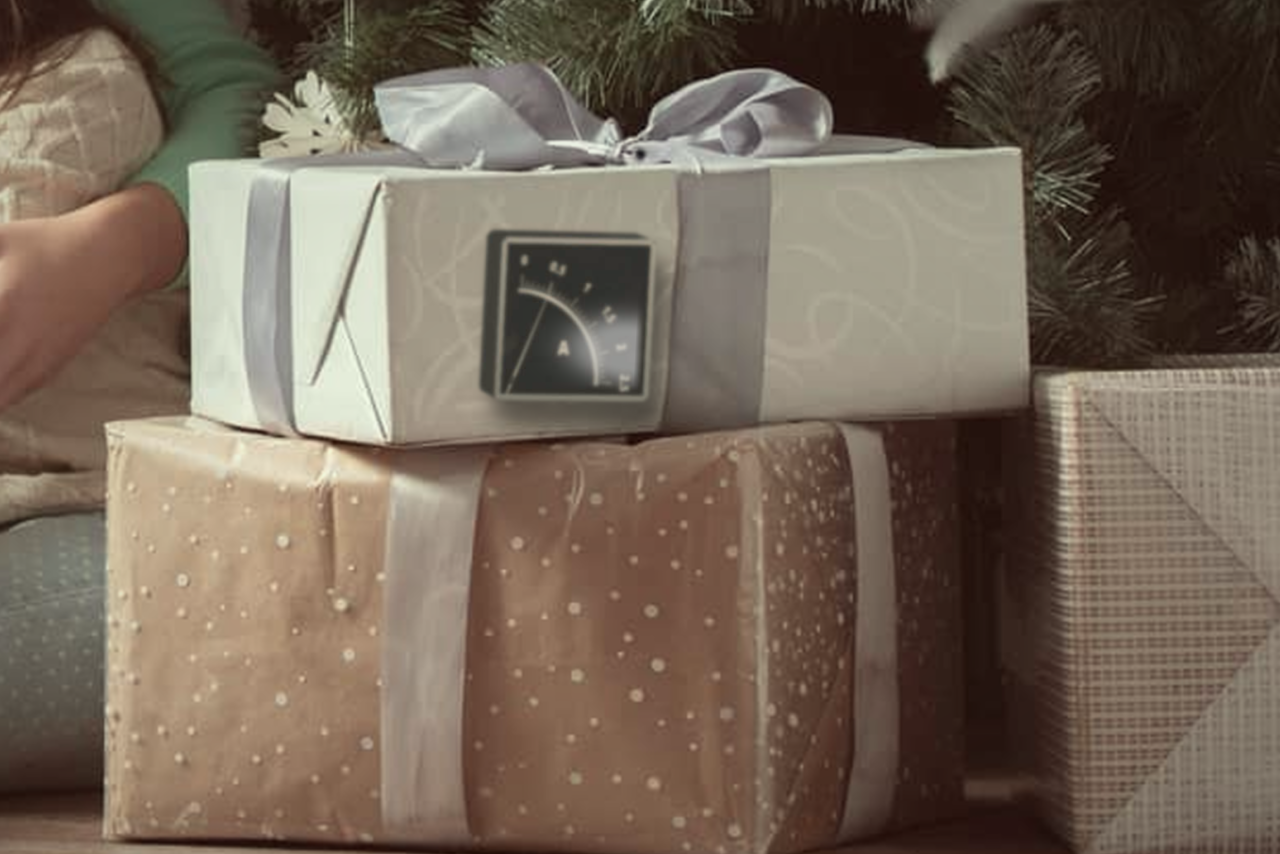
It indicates 0.5 A
